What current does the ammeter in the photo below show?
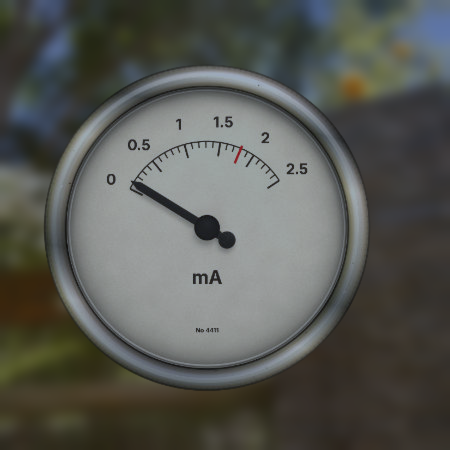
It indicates 0.1 mA
